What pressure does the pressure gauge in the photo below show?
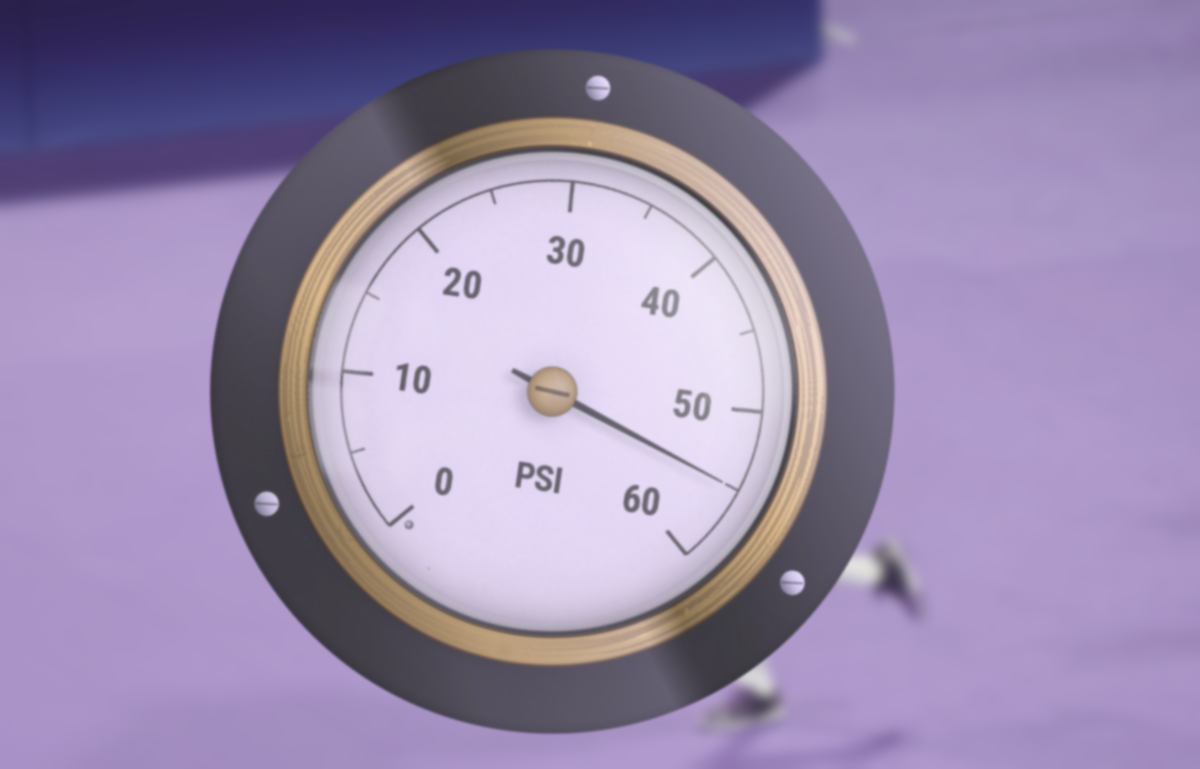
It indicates 55 psi
